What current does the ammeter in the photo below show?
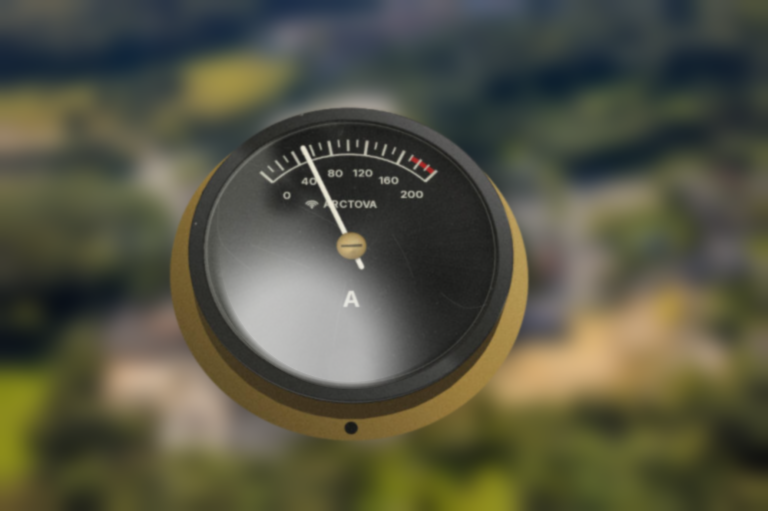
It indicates 50 A
